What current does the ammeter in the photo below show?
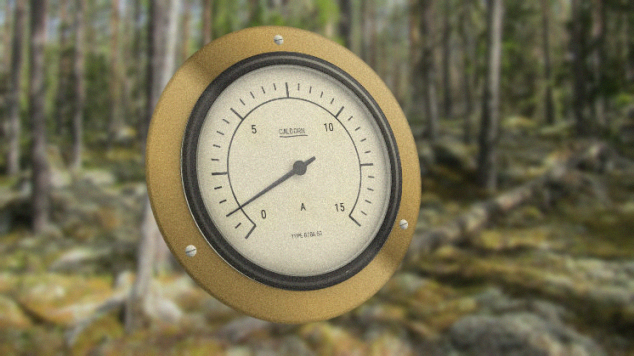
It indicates 1 A
